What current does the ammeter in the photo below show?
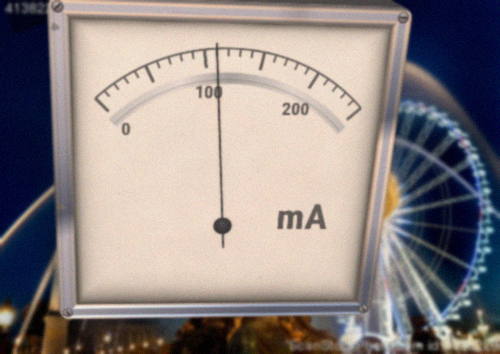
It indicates 110 mA
